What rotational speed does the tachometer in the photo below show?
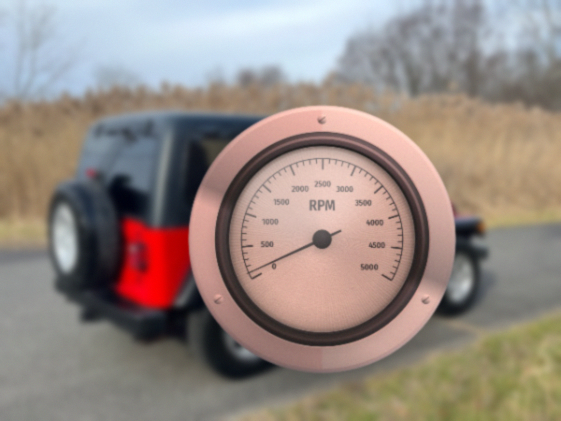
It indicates 100 rpm
